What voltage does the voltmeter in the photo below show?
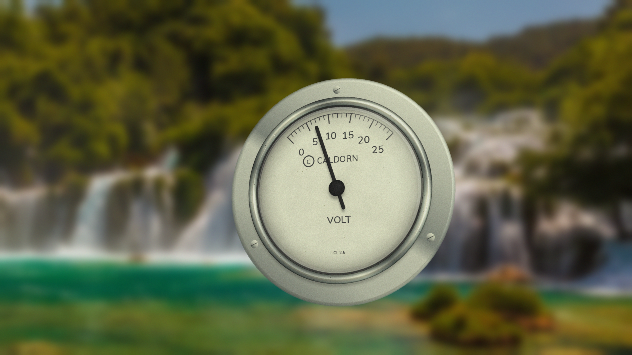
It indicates 7 V
